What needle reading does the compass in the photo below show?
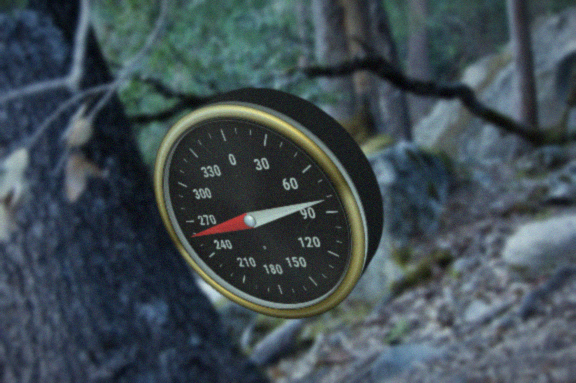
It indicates 260 °
